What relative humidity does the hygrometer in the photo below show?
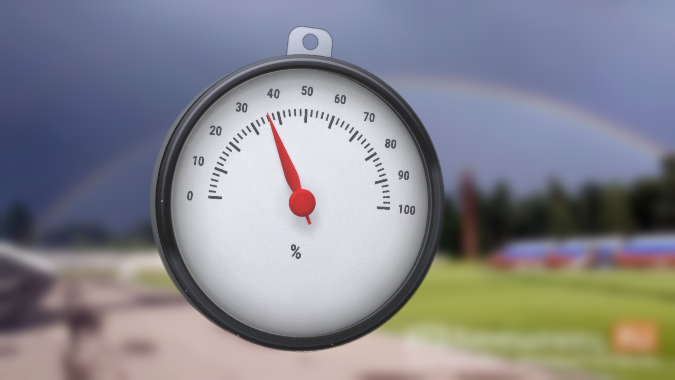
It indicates 36 %
